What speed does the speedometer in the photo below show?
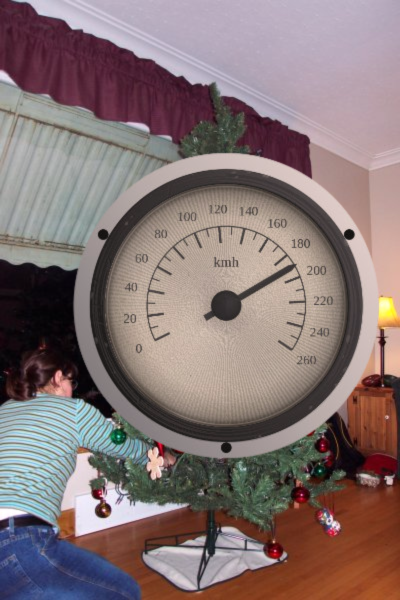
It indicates 190 km/h
